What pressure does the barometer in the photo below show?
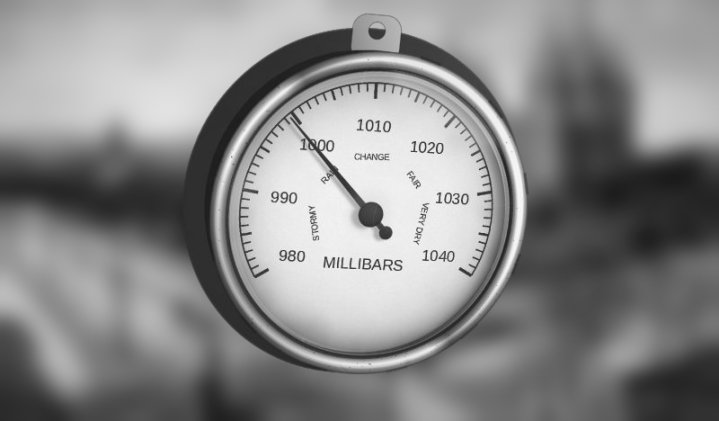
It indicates 999.5 mbar
